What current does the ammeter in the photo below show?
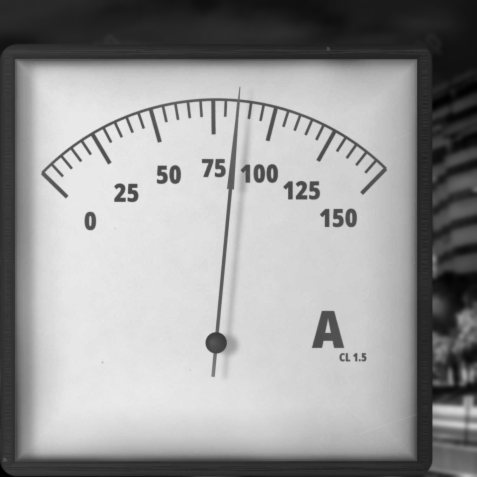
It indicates 85 A
